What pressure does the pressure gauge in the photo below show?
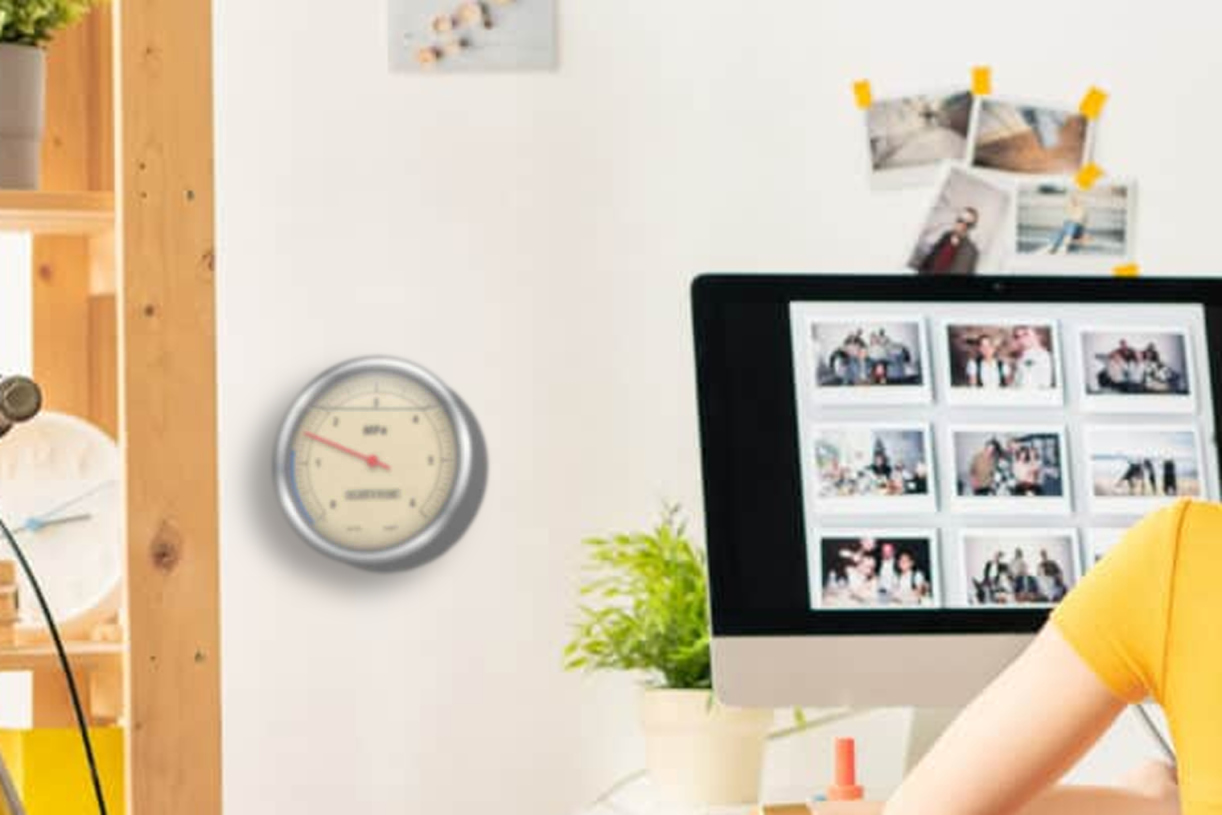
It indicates 1.5 MPa
